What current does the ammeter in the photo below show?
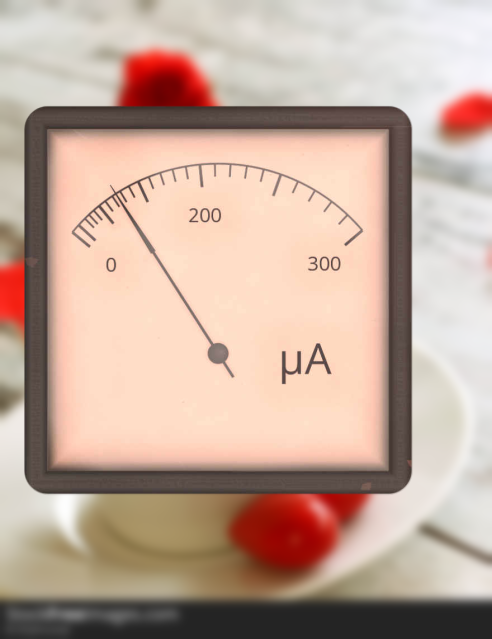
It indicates 125 µA
